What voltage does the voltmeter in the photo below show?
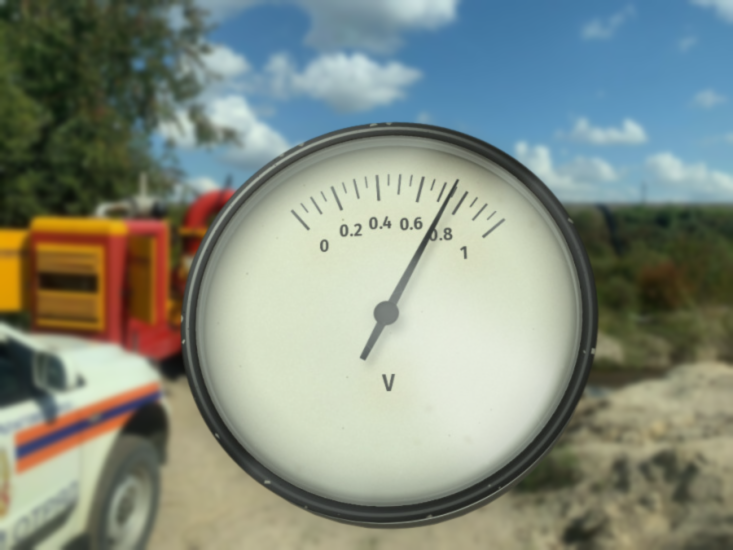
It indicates 0.75 V
